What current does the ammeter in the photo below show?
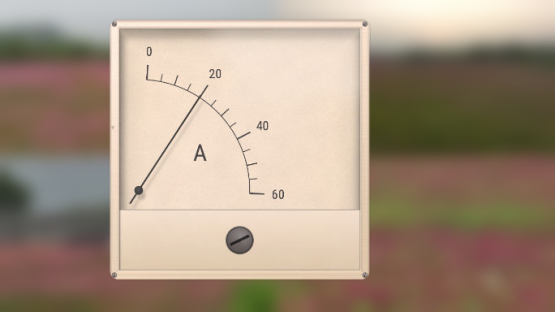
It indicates 20 A
